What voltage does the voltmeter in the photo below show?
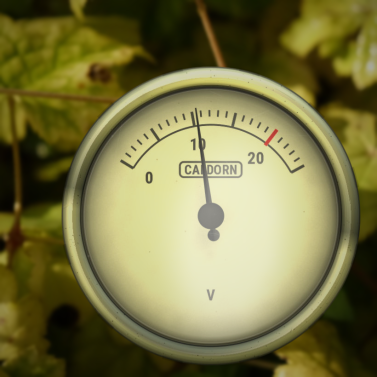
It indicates 10.5 V
